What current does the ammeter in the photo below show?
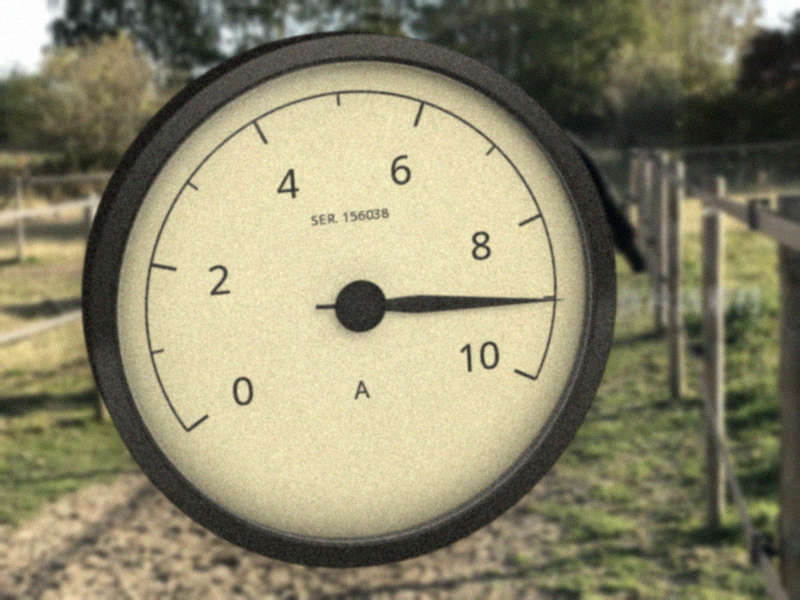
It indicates 9 A
